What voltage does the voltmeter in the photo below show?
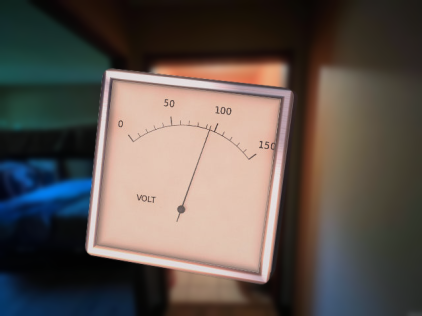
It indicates 95 V
